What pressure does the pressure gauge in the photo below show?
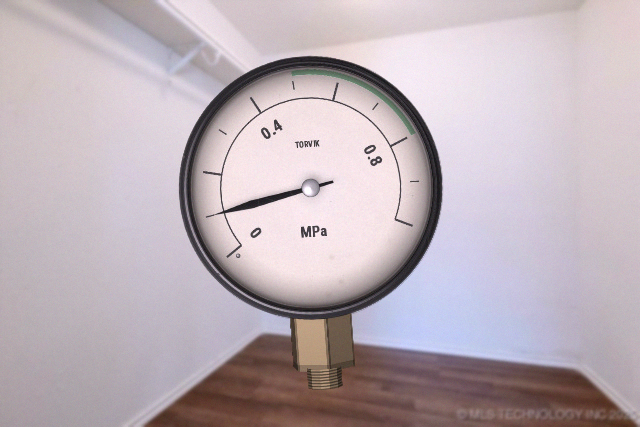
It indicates 0.1 MPa
